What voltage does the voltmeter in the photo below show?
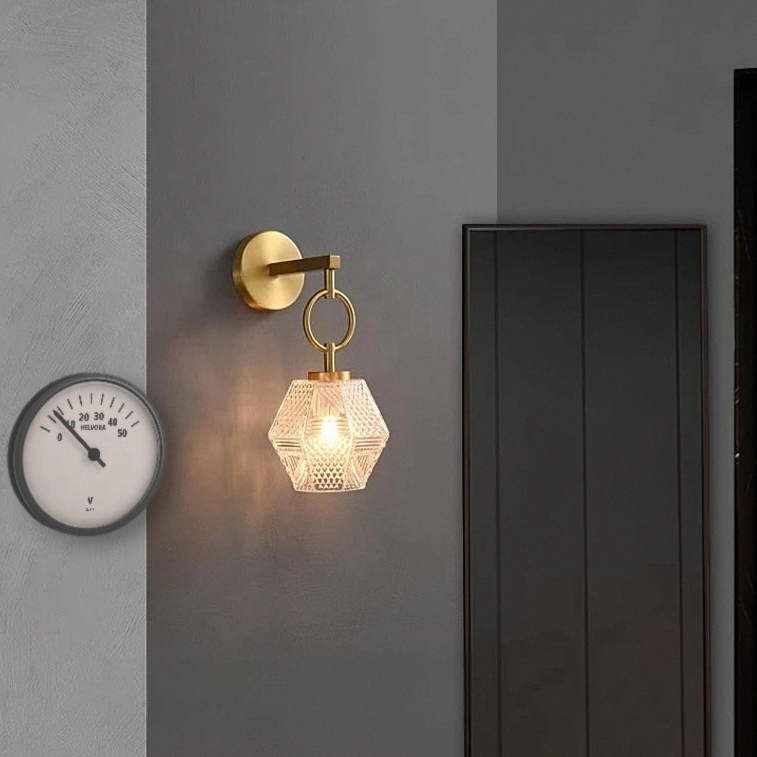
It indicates 7.5 V
